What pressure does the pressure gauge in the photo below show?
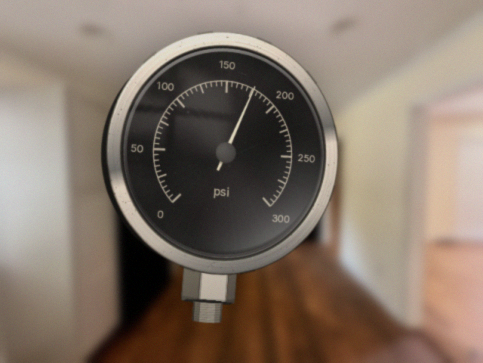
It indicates 175 psi
